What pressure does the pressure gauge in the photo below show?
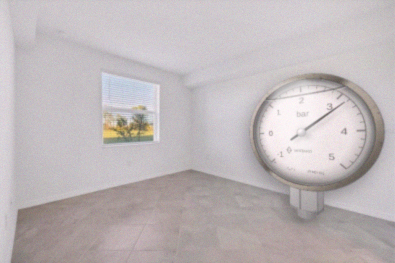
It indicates 3.2 bar
